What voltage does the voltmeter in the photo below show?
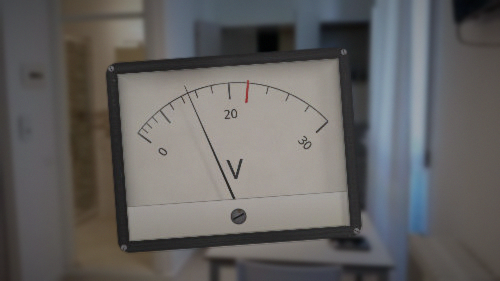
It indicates 15 V
